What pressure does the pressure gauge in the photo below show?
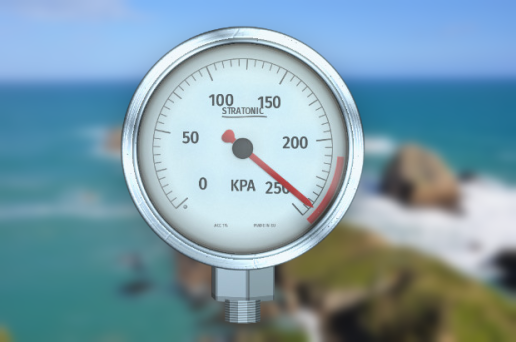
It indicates 242.5 kPa
